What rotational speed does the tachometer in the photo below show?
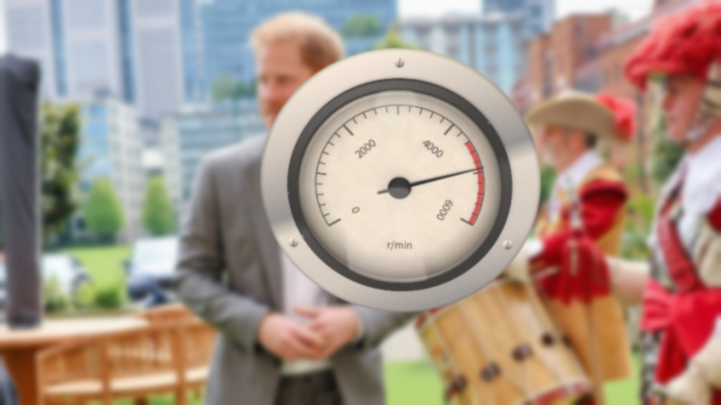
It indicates 4900 rpm
